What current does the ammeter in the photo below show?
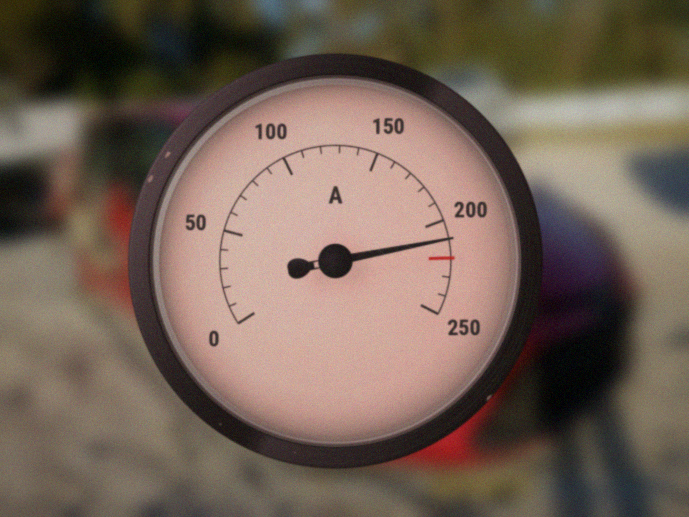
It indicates 210 A
